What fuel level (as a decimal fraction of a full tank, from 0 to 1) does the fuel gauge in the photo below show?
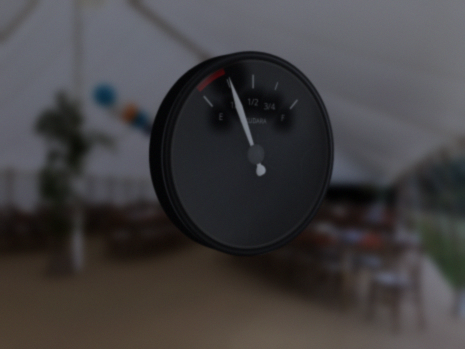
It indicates 0.25
